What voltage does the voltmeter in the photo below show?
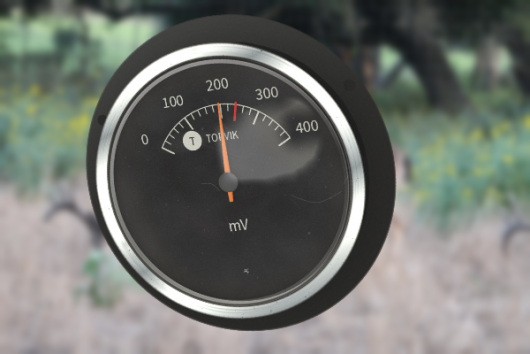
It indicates 200 mV
